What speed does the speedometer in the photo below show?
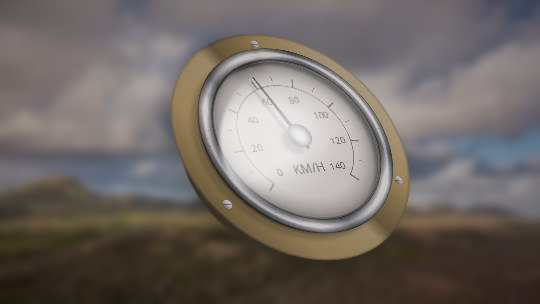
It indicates 60 km/h
